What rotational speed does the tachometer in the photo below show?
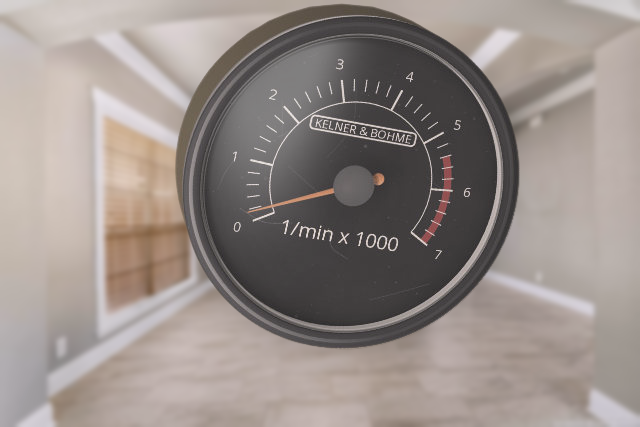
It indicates 200 rpm
